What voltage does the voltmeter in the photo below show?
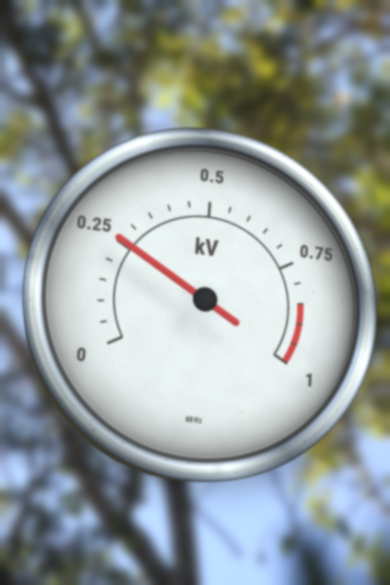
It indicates 0.25 kV
